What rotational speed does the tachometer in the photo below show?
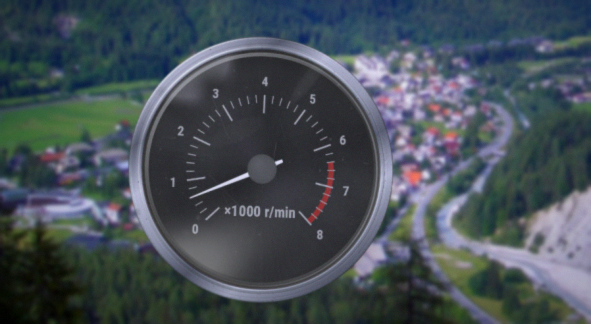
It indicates 600 rpm
